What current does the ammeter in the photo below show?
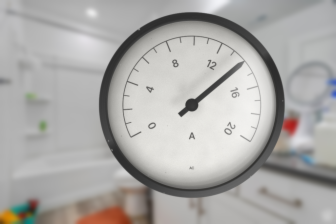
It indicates 14 A
